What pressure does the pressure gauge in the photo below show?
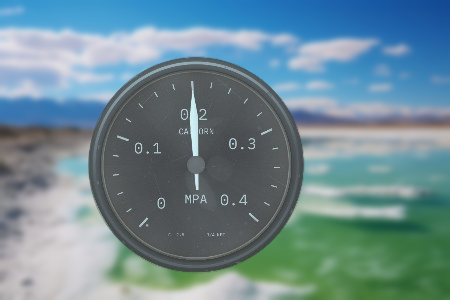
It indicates 0.2 MPa
